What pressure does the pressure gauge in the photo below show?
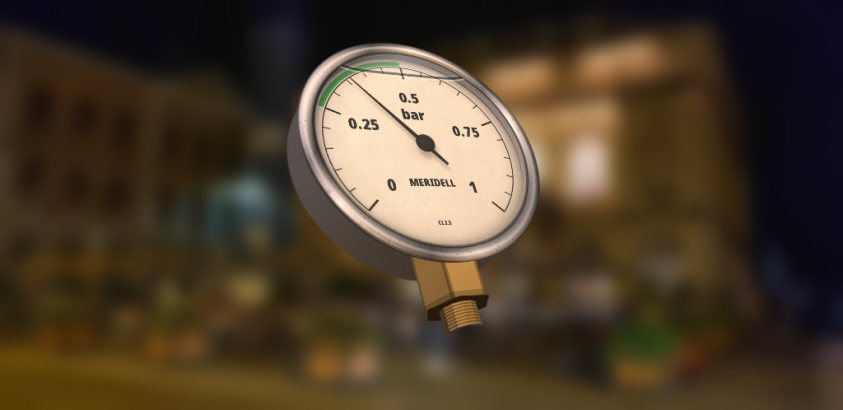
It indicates 0.35 bar
